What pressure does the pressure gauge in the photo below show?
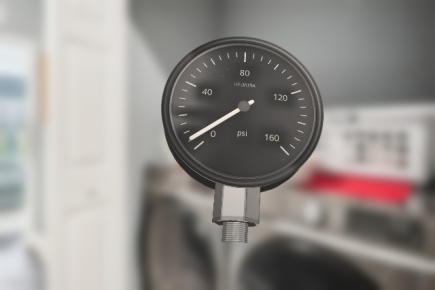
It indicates 5 psi
